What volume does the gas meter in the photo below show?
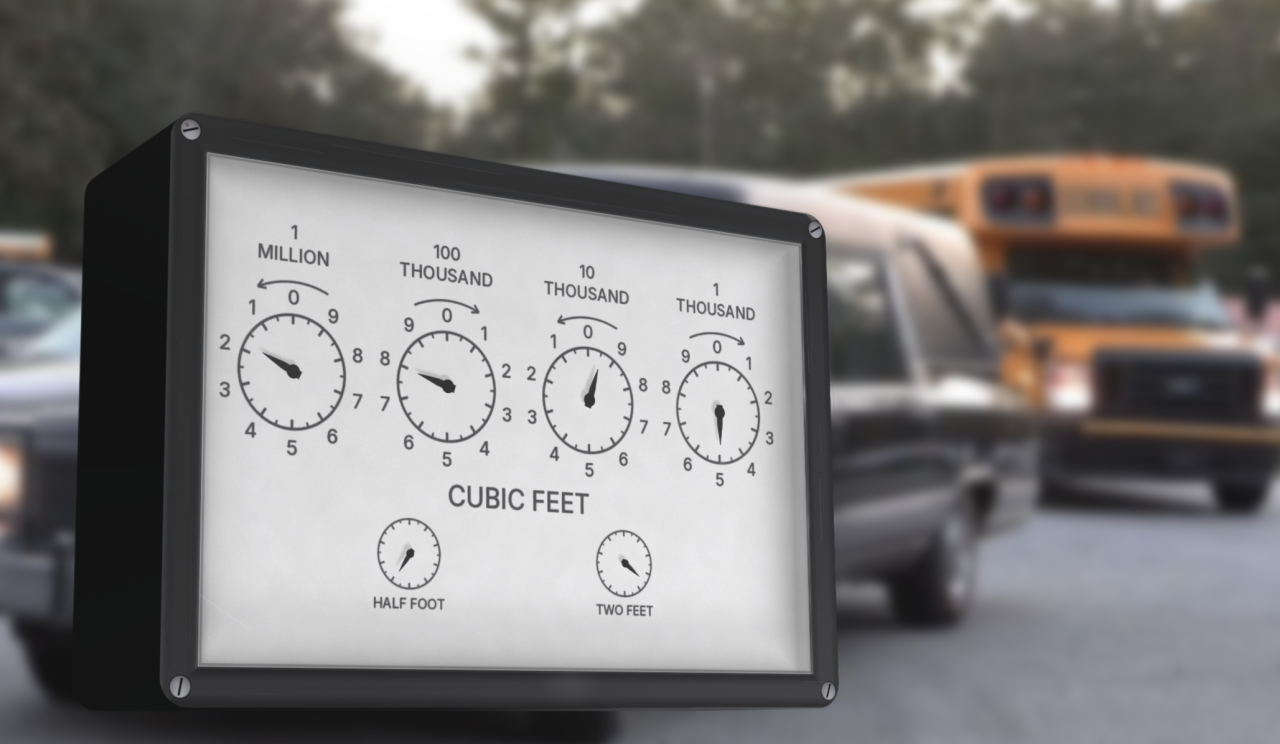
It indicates 179500 ft³
